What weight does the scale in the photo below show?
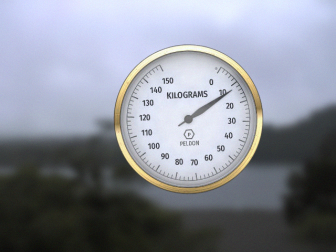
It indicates 12 kg
